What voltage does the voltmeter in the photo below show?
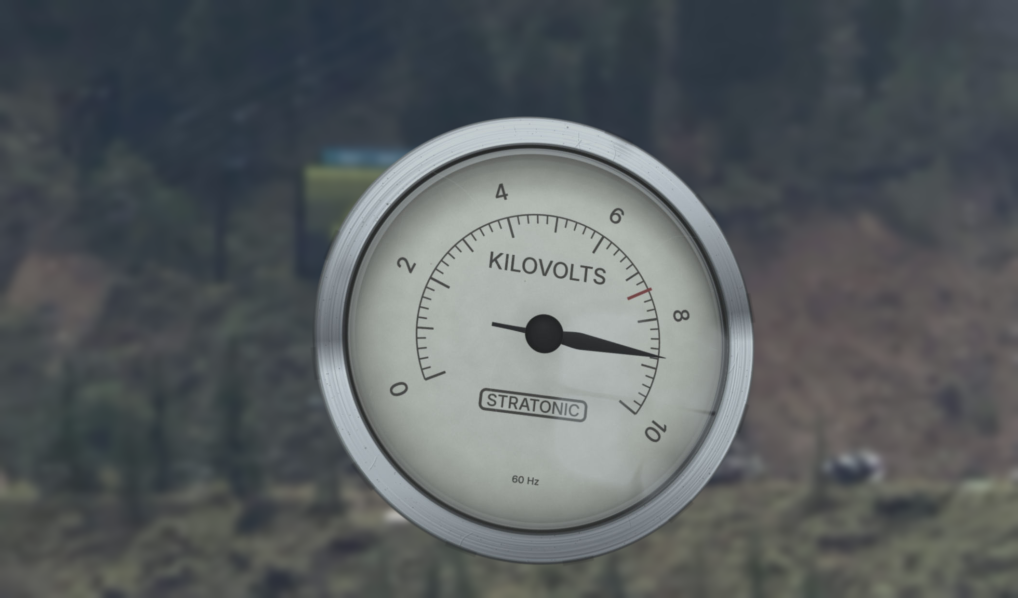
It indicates 8.8 kV
